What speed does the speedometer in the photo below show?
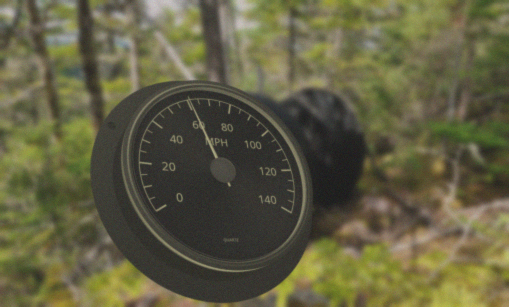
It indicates 60 mph
